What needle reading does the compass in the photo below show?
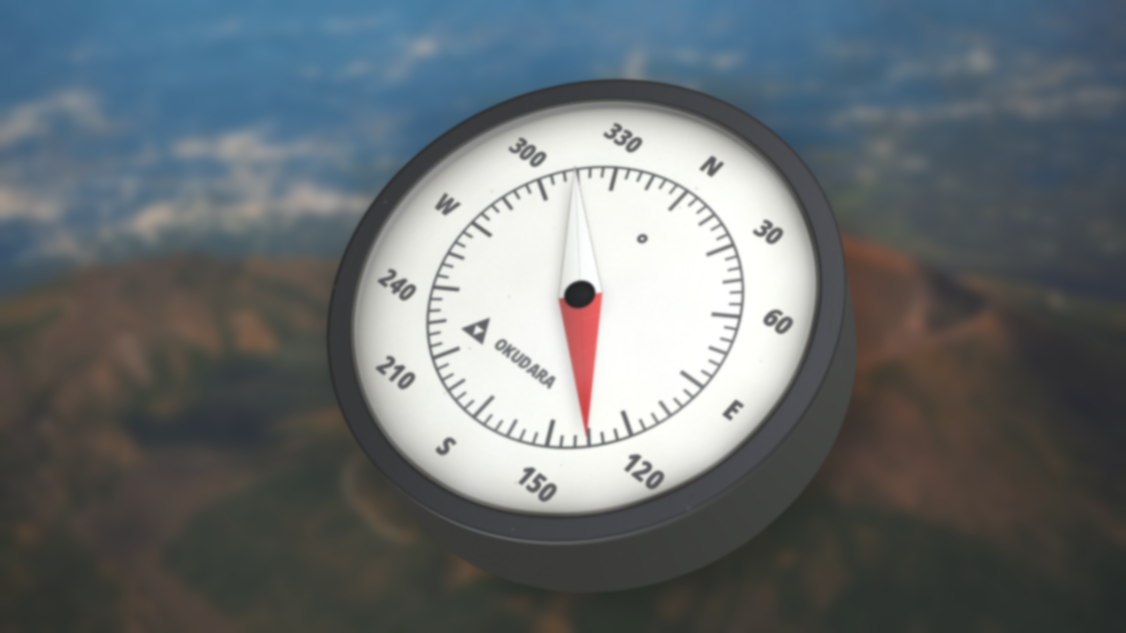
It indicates 135 °
